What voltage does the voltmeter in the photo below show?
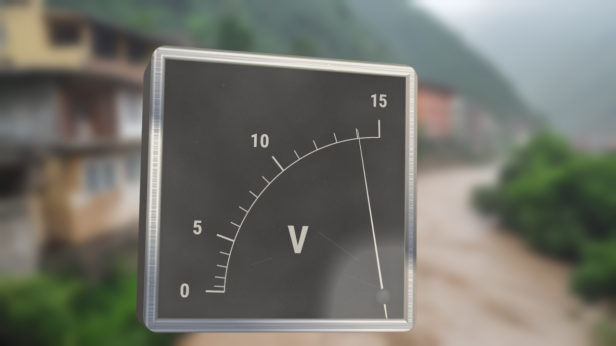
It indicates 14 V
